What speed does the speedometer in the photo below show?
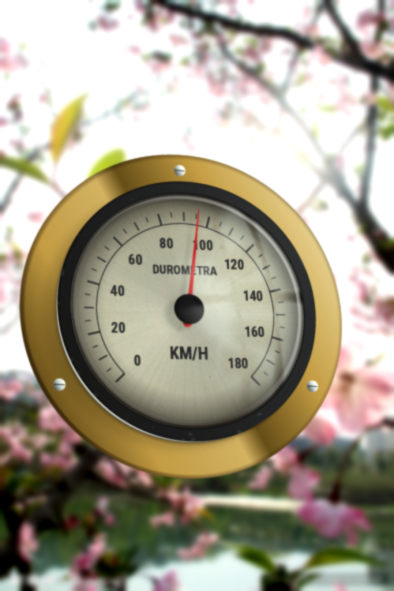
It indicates 95 km/h
